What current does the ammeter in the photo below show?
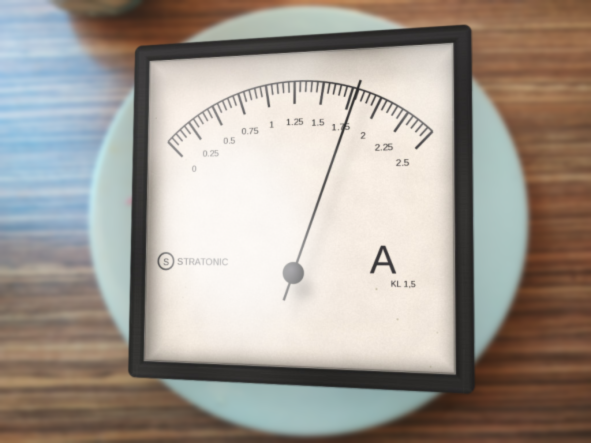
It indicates 1.8 A
